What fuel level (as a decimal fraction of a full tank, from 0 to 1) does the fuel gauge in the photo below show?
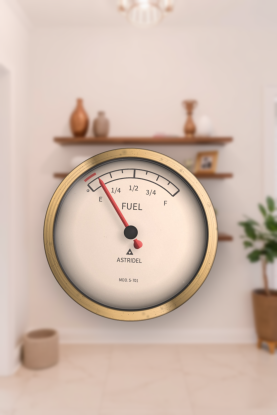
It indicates 0.125
